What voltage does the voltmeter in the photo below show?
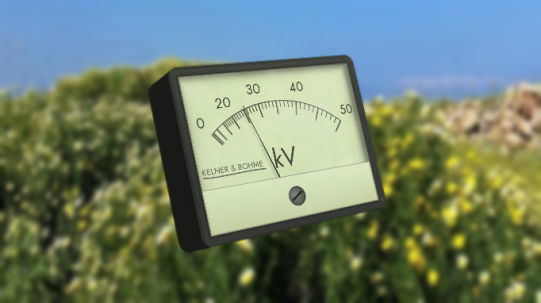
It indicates 25 kV
